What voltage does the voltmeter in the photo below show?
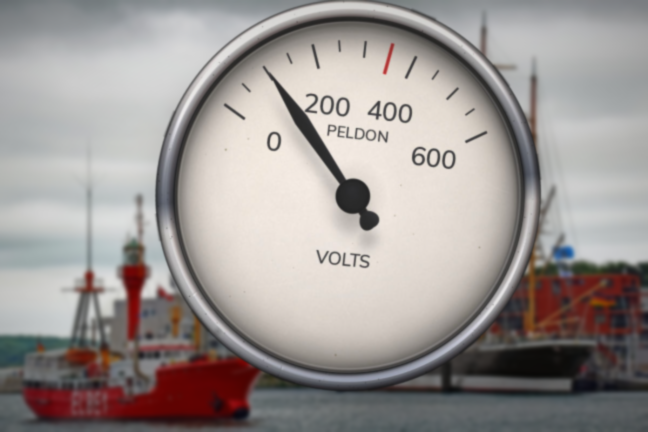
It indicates 100 V
